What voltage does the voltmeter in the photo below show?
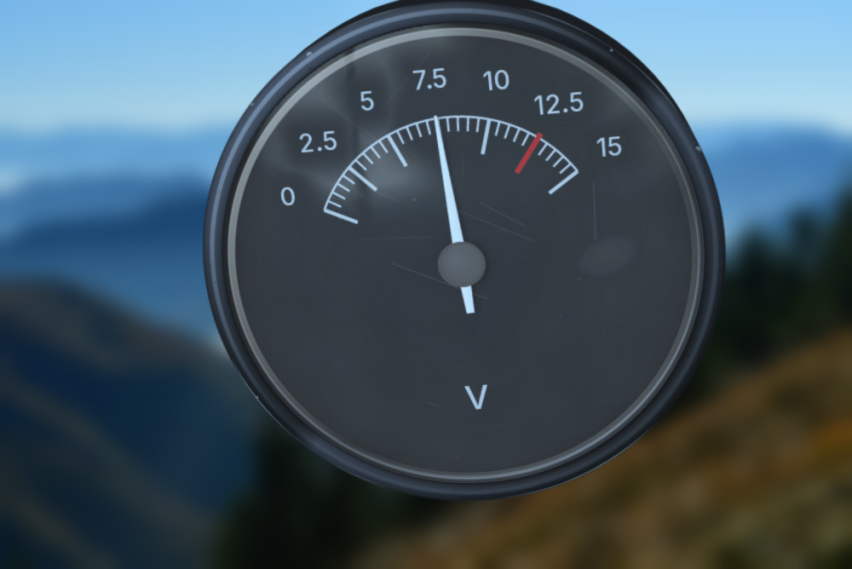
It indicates 7.5 V
